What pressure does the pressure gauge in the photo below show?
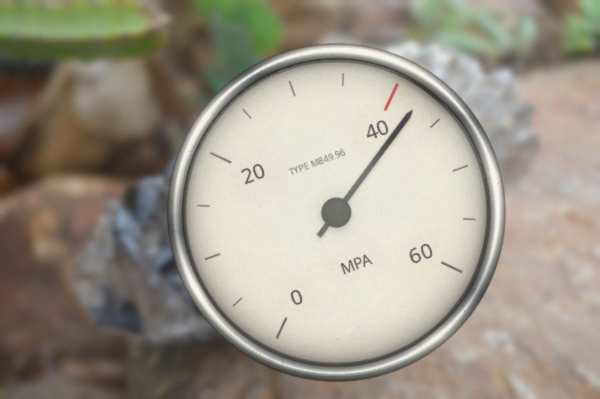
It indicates 42.5 MPa
